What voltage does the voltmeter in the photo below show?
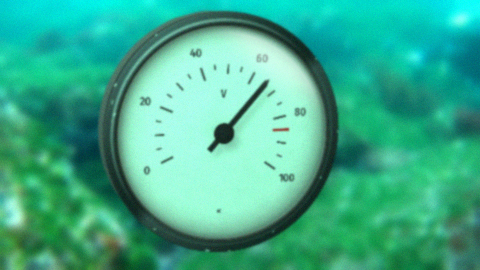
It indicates 65 V
